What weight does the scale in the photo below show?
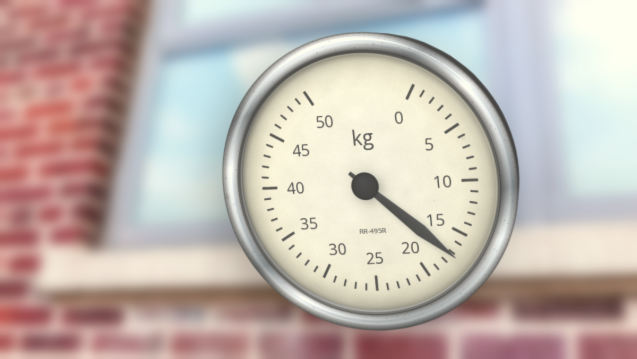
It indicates 17 kg
